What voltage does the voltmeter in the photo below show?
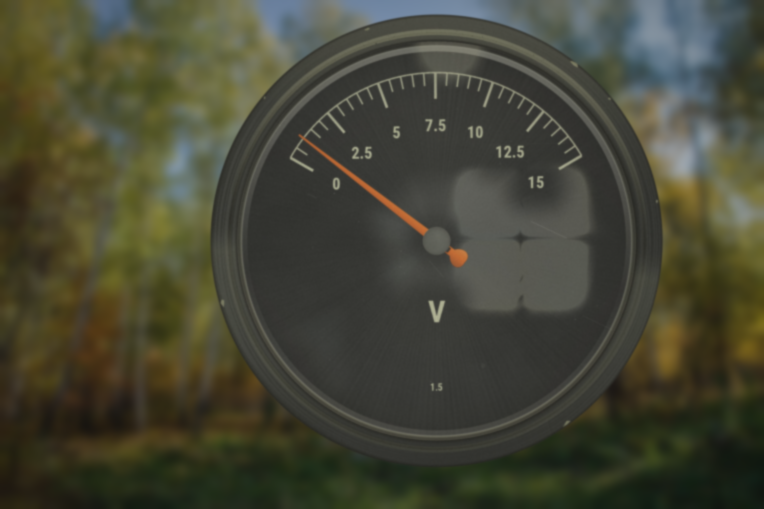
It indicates 1 V
